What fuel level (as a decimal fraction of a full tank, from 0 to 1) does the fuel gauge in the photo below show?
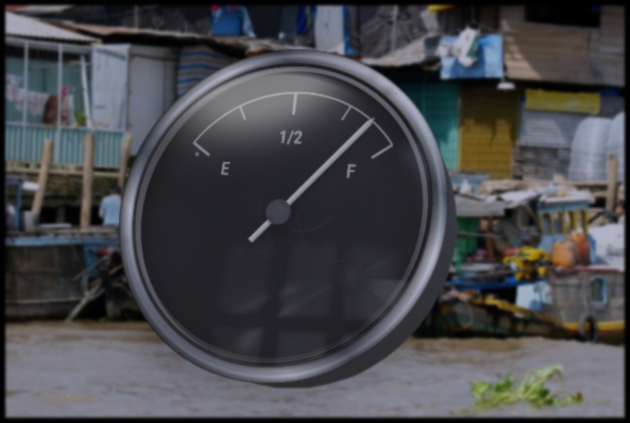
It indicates 0.875
